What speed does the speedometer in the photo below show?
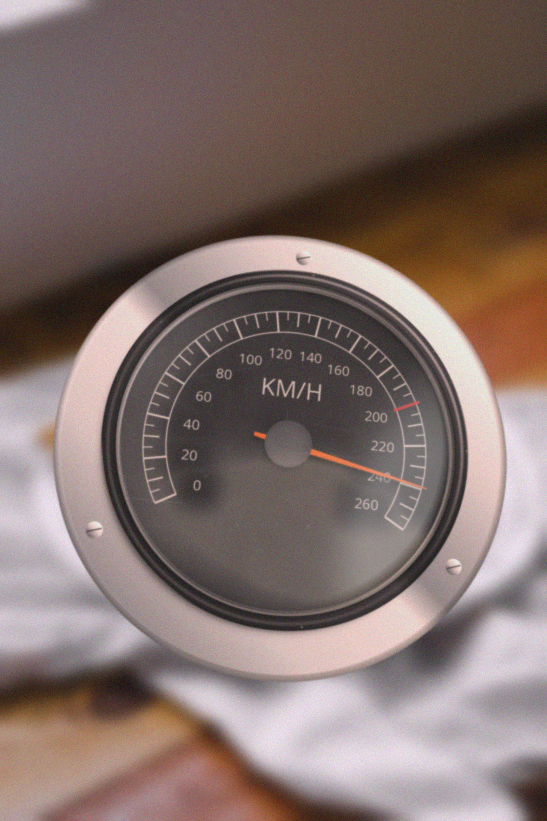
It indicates 240 km/h
